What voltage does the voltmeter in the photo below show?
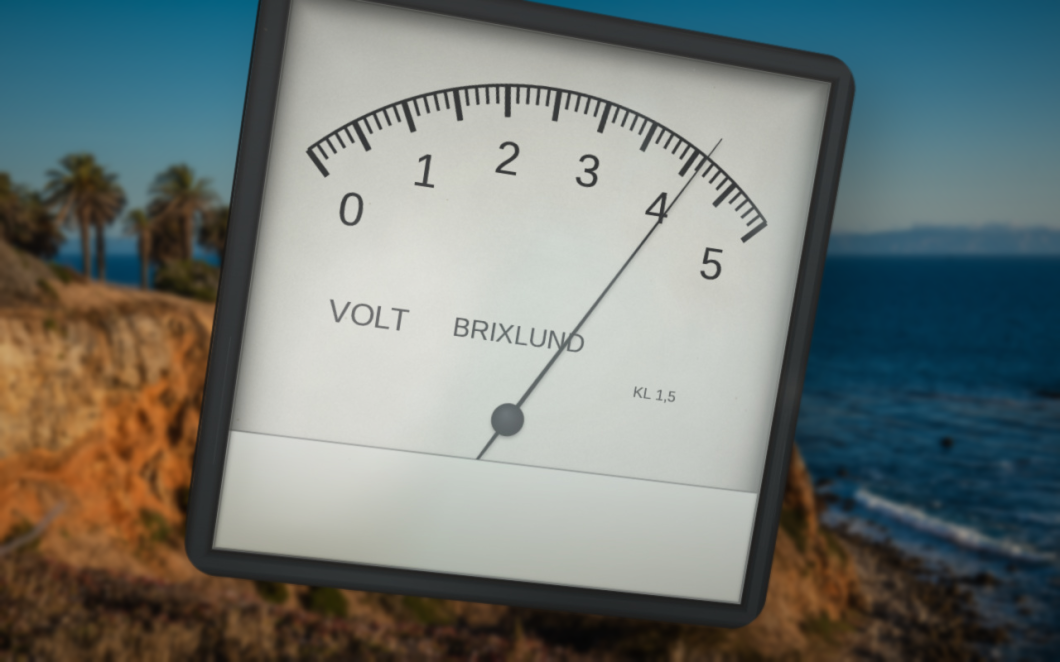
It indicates 4.1 V
